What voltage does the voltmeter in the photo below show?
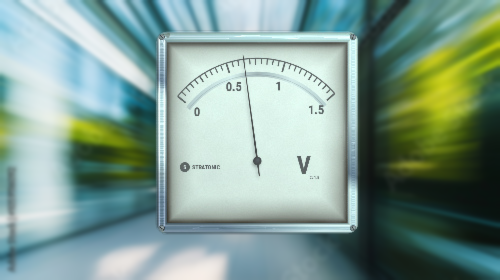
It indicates 0.65 V
